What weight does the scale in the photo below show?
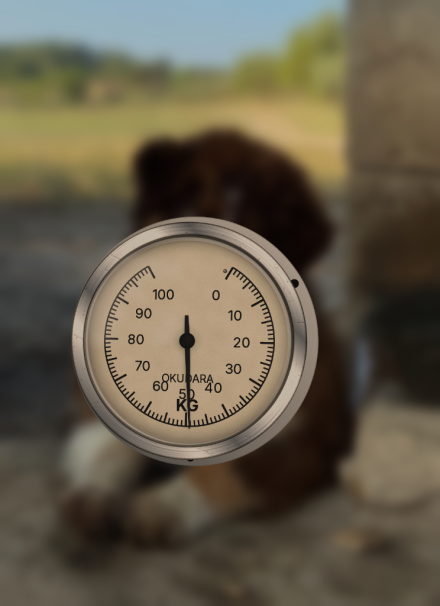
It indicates 49 kg
